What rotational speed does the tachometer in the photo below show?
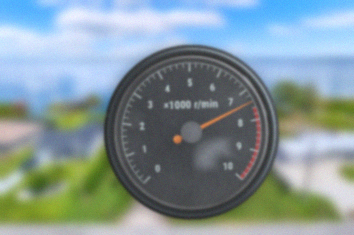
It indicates 7400 rpm
